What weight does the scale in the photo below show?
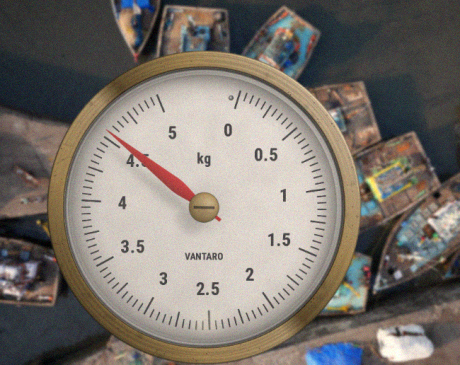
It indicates 4.55 kg
